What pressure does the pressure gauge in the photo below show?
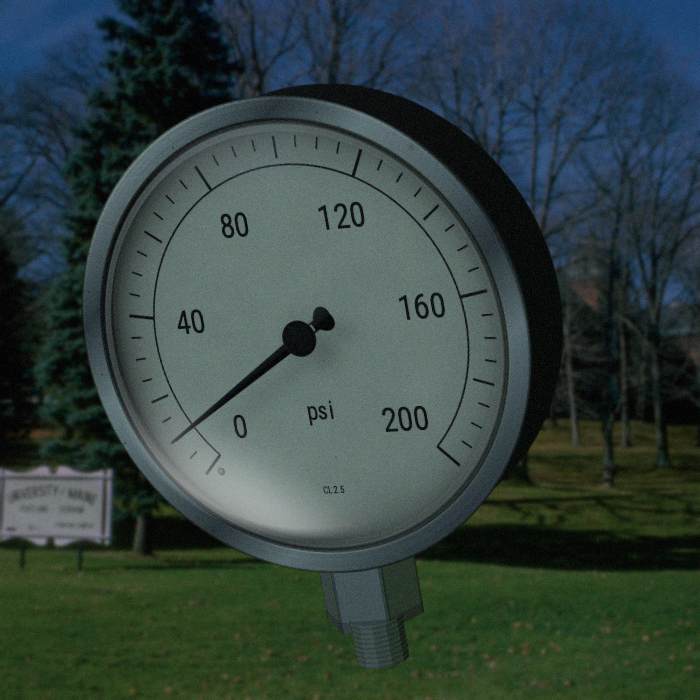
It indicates 10 psi
